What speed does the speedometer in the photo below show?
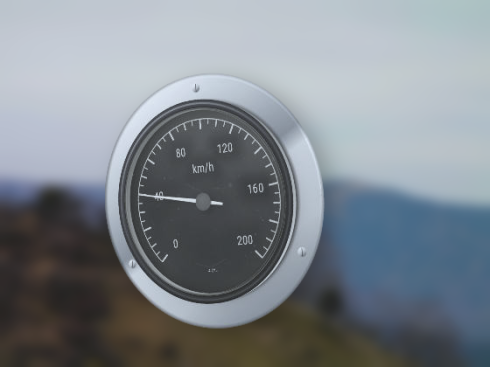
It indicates 40 km/h
